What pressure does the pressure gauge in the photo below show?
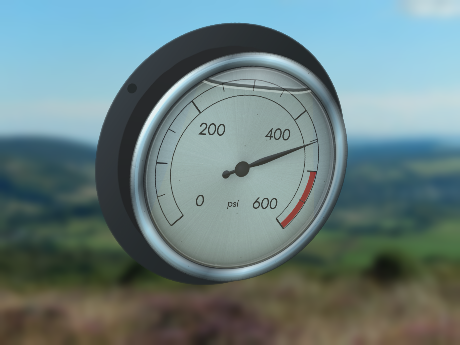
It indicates 450 psi
